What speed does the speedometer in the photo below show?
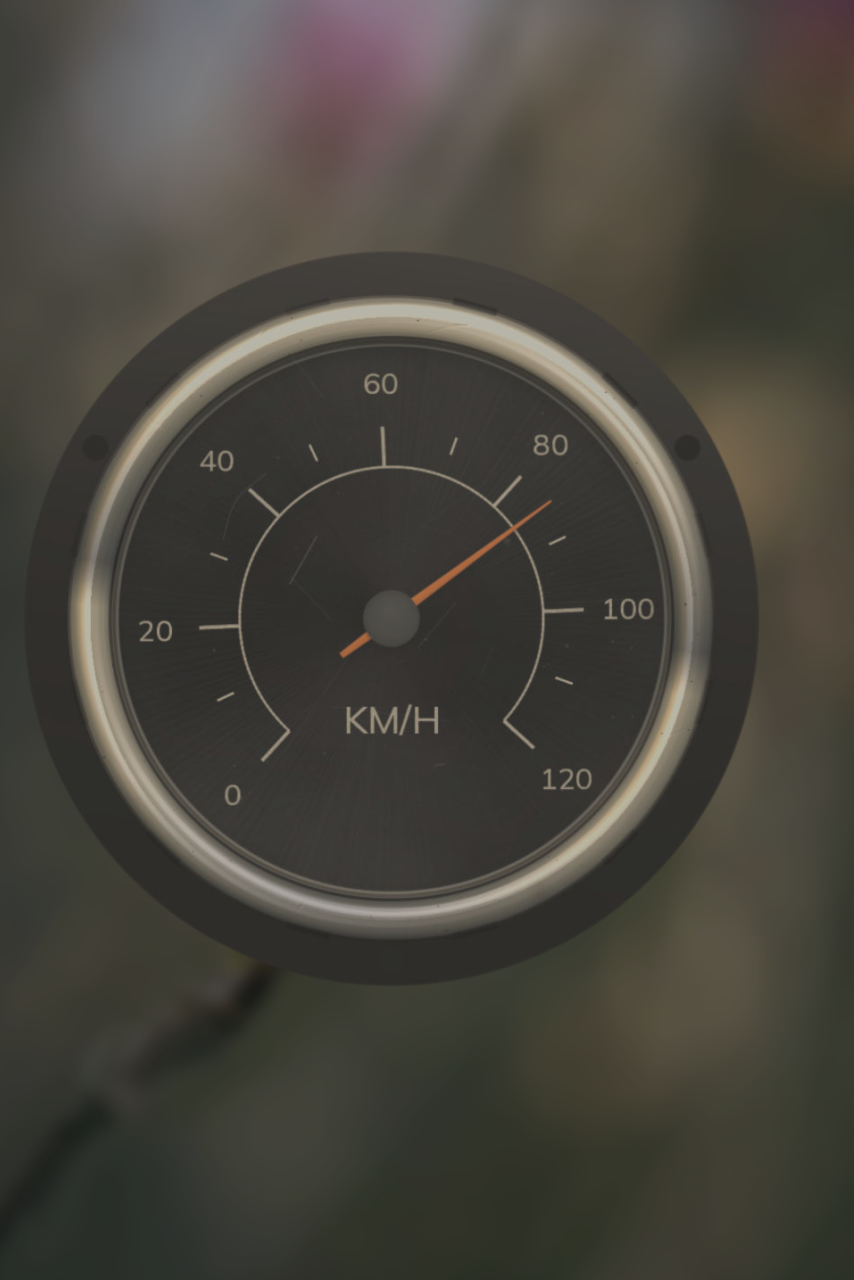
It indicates 85 km/h
